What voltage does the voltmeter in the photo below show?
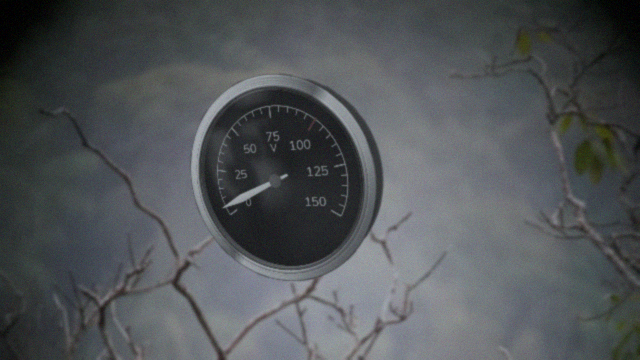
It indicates 5 V
